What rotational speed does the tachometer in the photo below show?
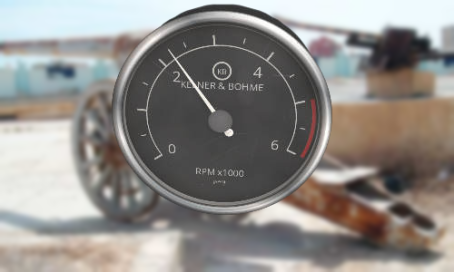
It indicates 2250 rpm
